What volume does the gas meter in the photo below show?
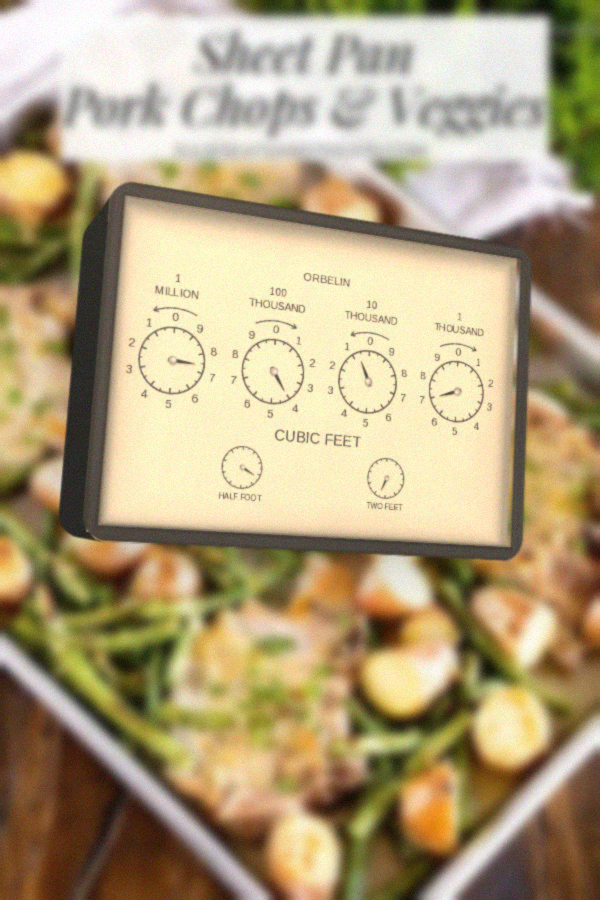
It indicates 740700 ft³
